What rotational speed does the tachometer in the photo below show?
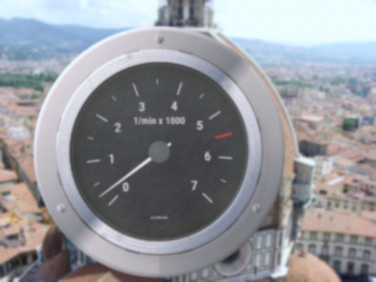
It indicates 250 rpm
